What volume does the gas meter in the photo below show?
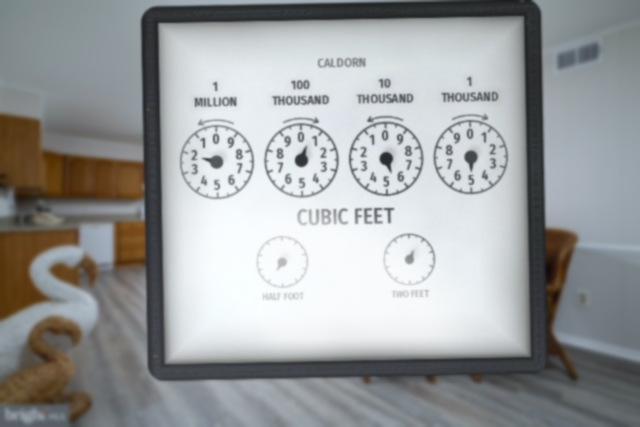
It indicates 205500 ft³
